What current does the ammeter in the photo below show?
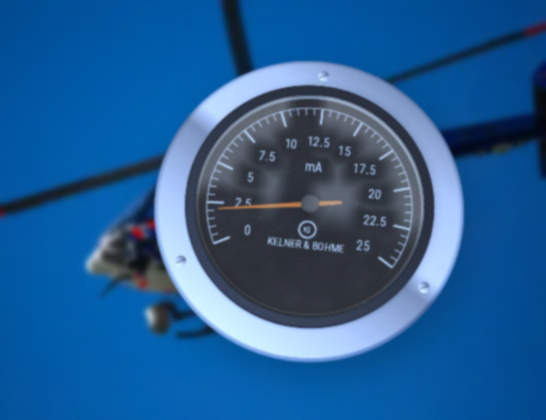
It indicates 2 mA
